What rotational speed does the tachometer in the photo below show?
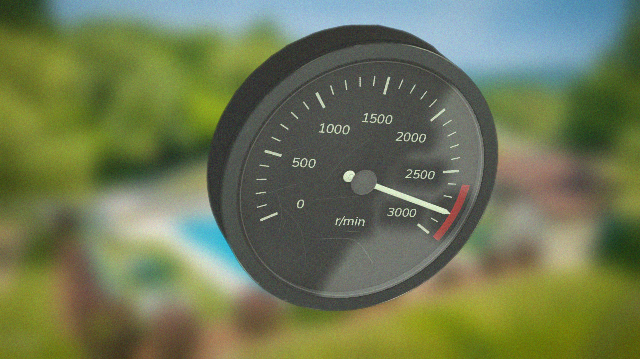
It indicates 2800 rpm
